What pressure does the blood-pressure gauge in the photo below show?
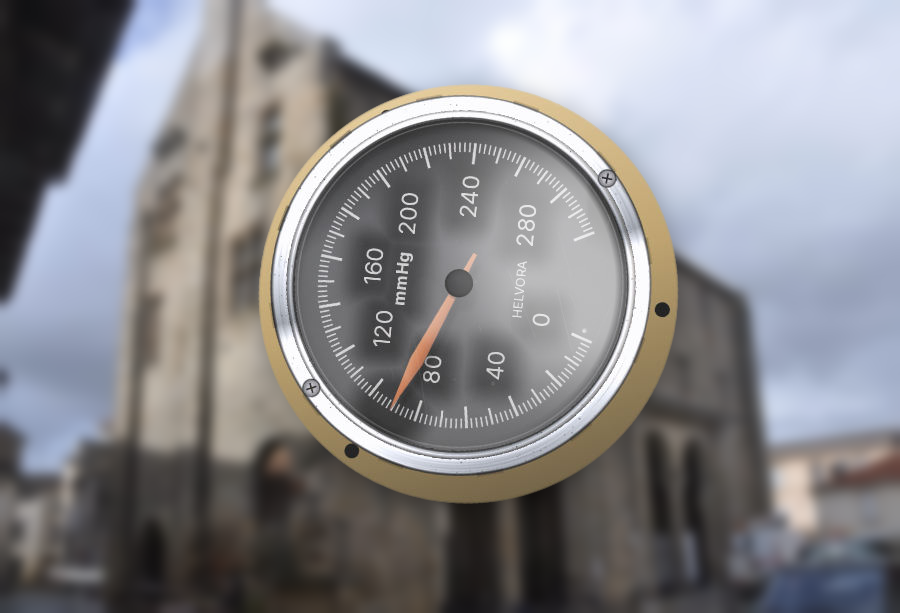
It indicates 90 mmHg
